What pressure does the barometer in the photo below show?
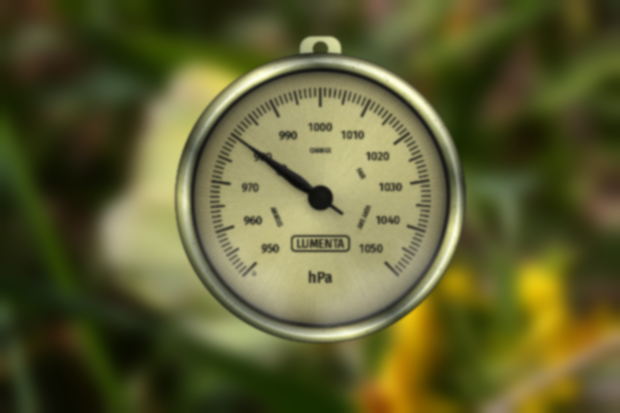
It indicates 980 hPa
